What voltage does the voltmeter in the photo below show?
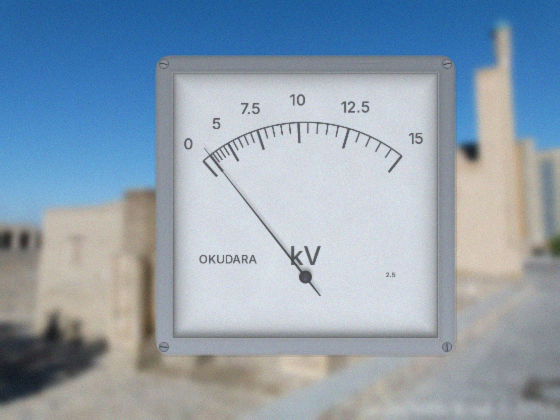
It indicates 2.5 kV
